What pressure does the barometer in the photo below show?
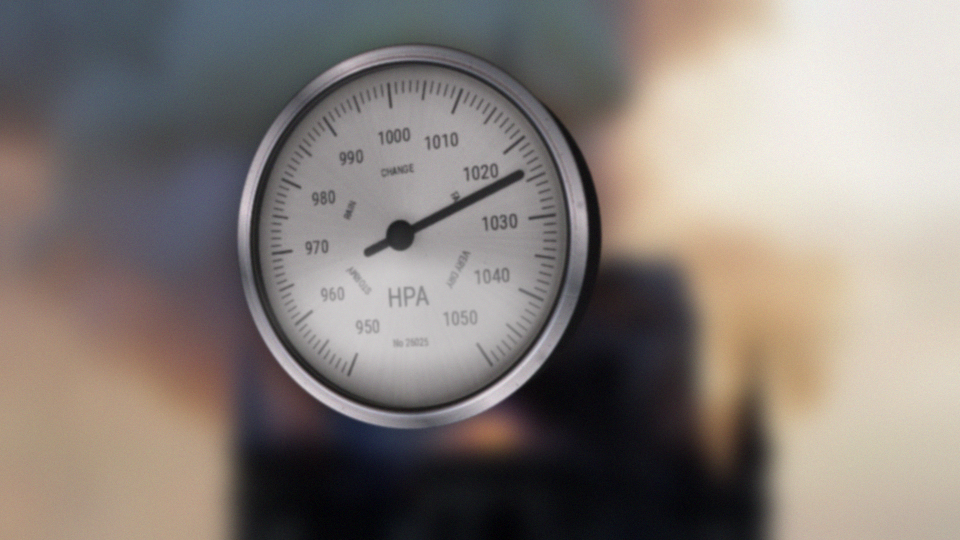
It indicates 1024 hPa
